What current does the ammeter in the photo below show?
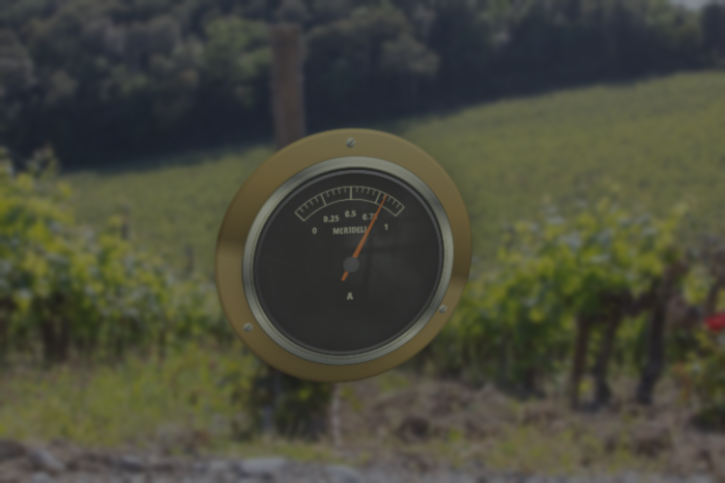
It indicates 0.8 A
